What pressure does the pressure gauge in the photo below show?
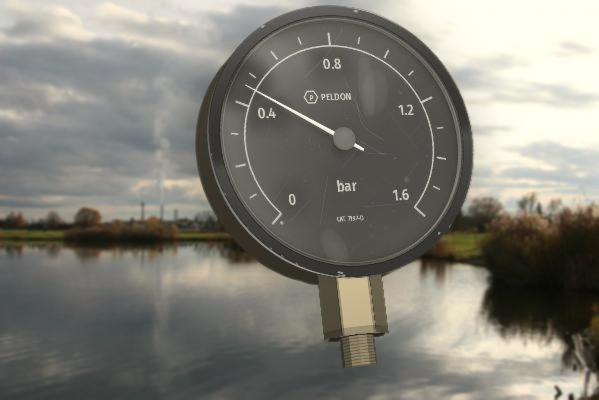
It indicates 0.45 bar
